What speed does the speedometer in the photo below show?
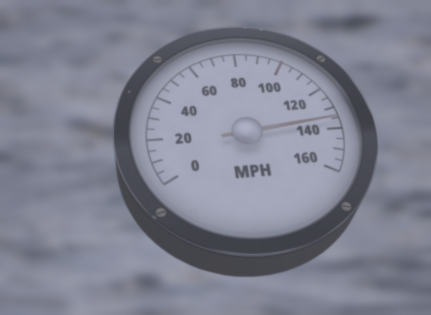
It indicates 135 mph
